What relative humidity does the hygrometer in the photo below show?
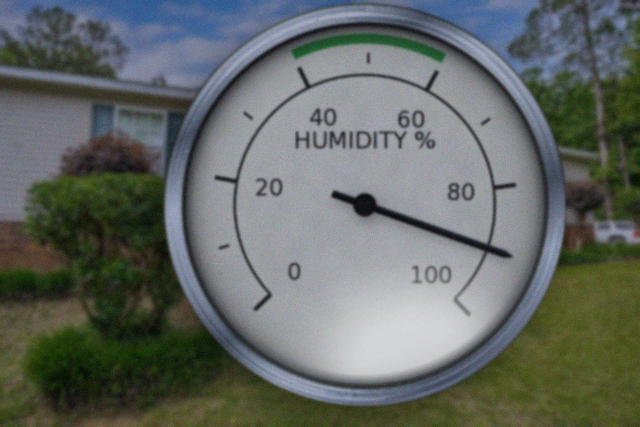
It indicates 90 %
